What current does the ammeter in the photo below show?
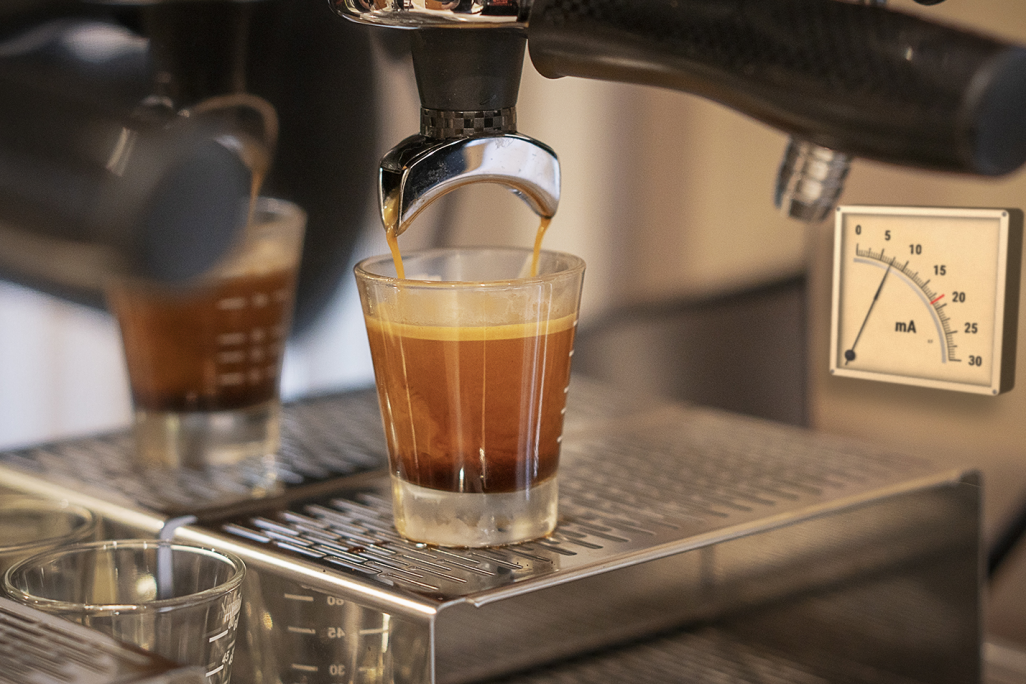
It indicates 7.5 mA
